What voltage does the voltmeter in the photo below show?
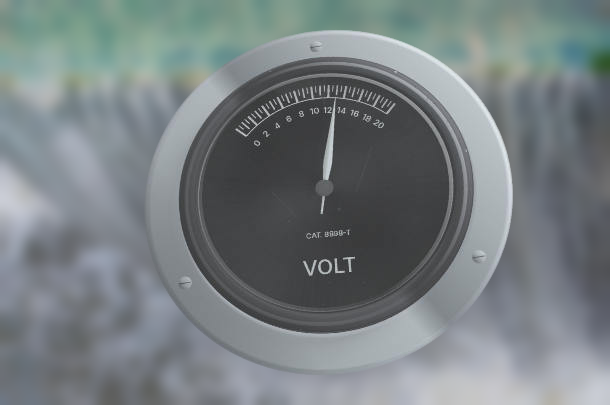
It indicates 13 V
